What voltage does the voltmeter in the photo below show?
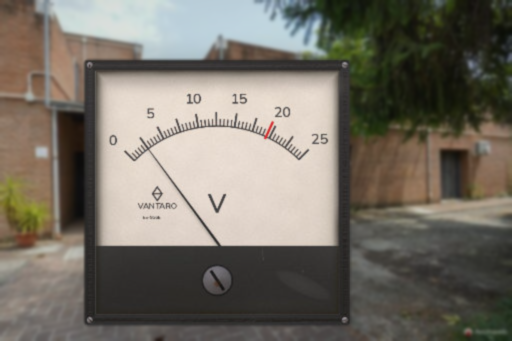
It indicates 2.5 V
